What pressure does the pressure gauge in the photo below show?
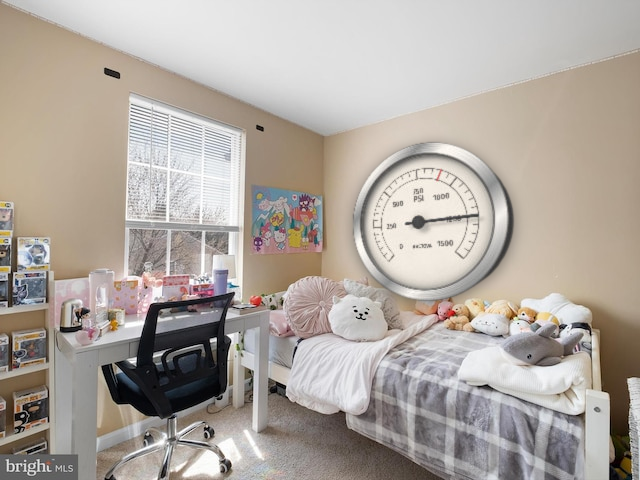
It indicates 1250 psi
